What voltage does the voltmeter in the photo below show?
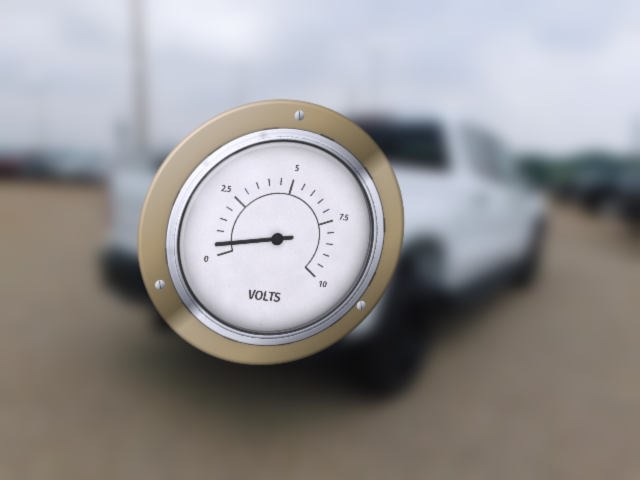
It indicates 0.5 V
